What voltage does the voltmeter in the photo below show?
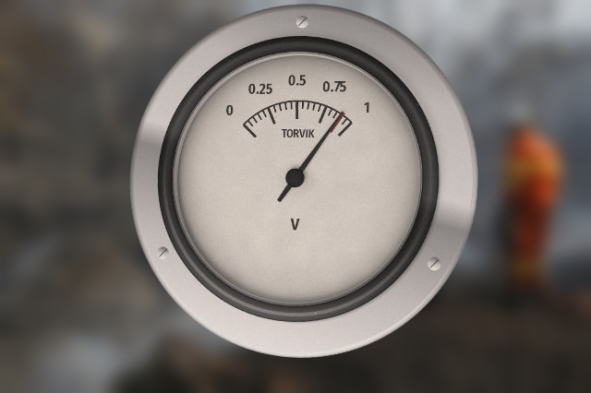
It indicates 0.9 V
